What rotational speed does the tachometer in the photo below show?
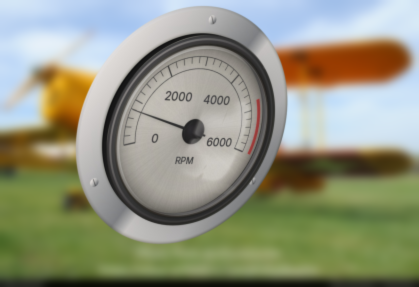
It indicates 800 rpm
